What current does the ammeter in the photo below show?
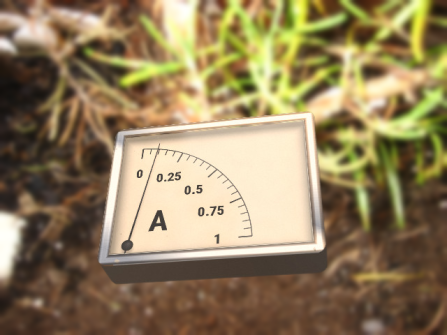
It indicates 0.1 A
